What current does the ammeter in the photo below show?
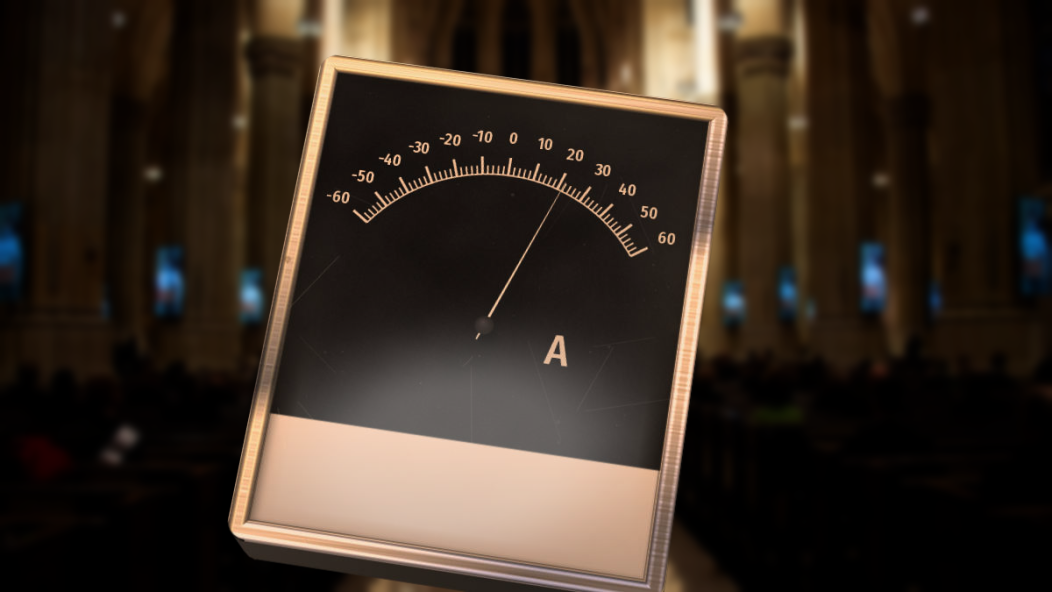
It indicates 22 A
